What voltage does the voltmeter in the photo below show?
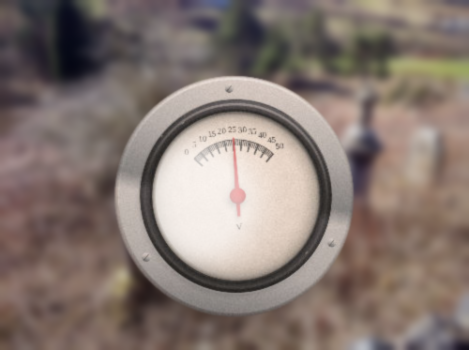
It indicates 25 V
